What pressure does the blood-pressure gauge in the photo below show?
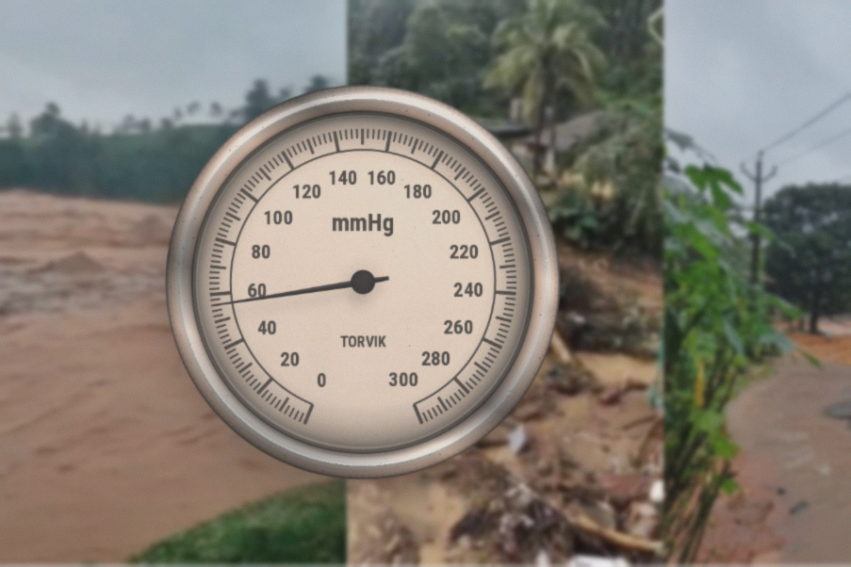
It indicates 56 mmHg
